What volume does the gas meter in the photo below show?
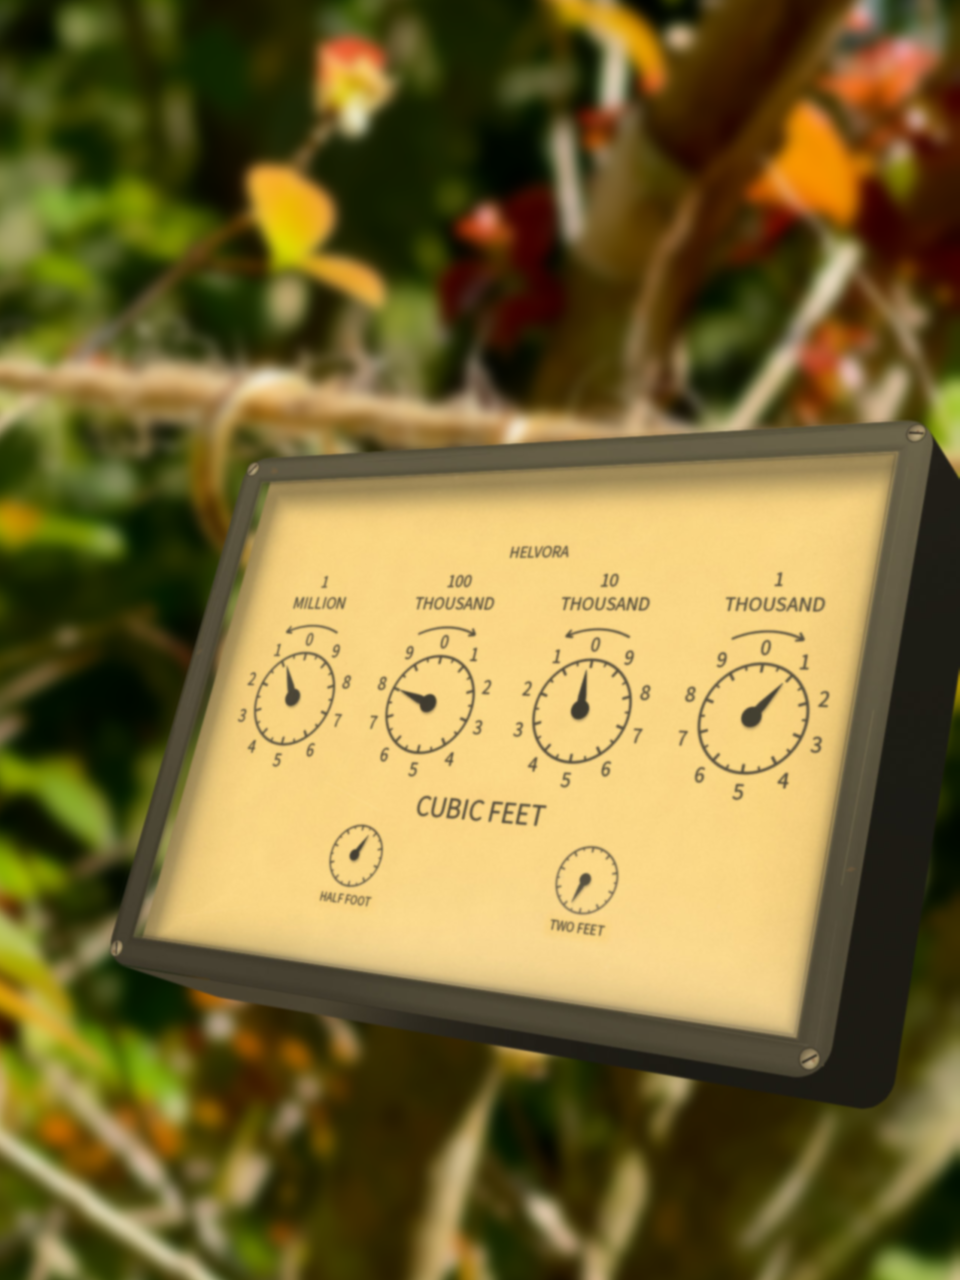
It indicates 80100 ft³
